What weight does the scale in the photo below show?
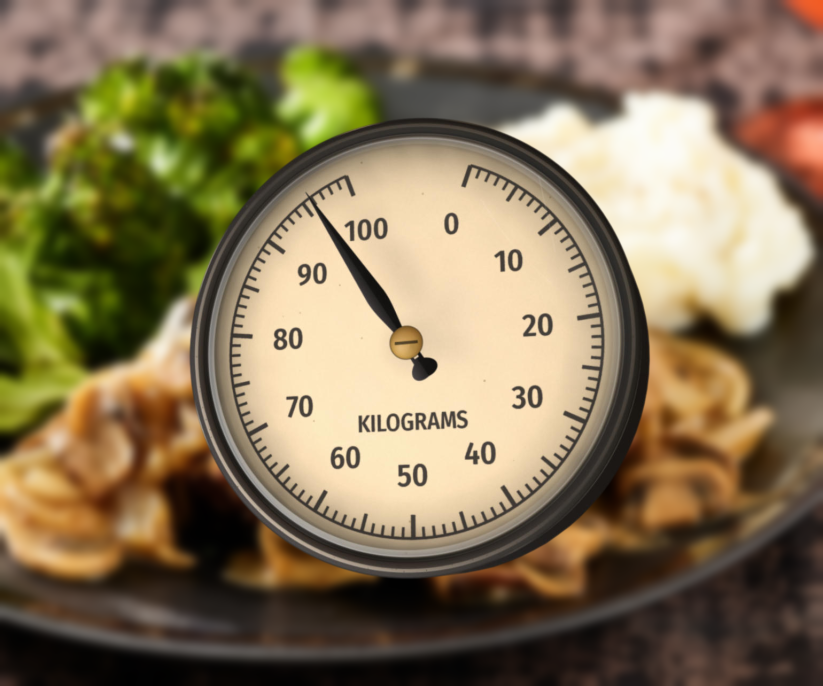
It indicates 96 kg
